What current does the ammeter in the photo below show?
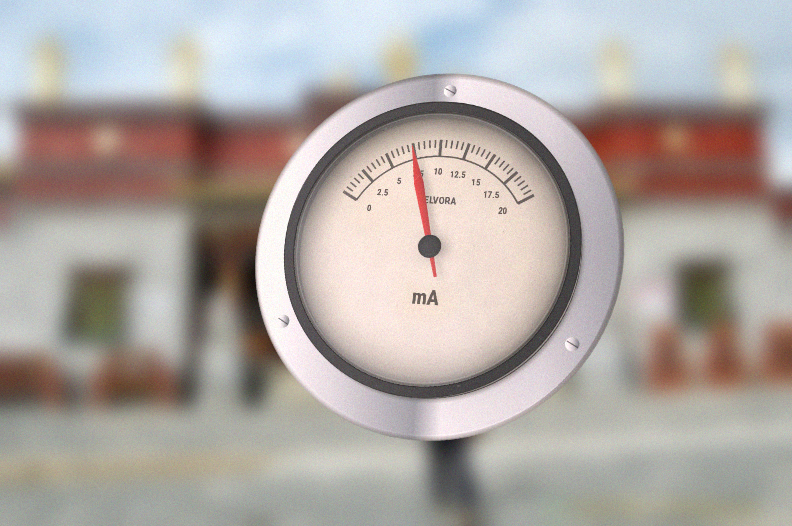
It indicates 7.5 mA
